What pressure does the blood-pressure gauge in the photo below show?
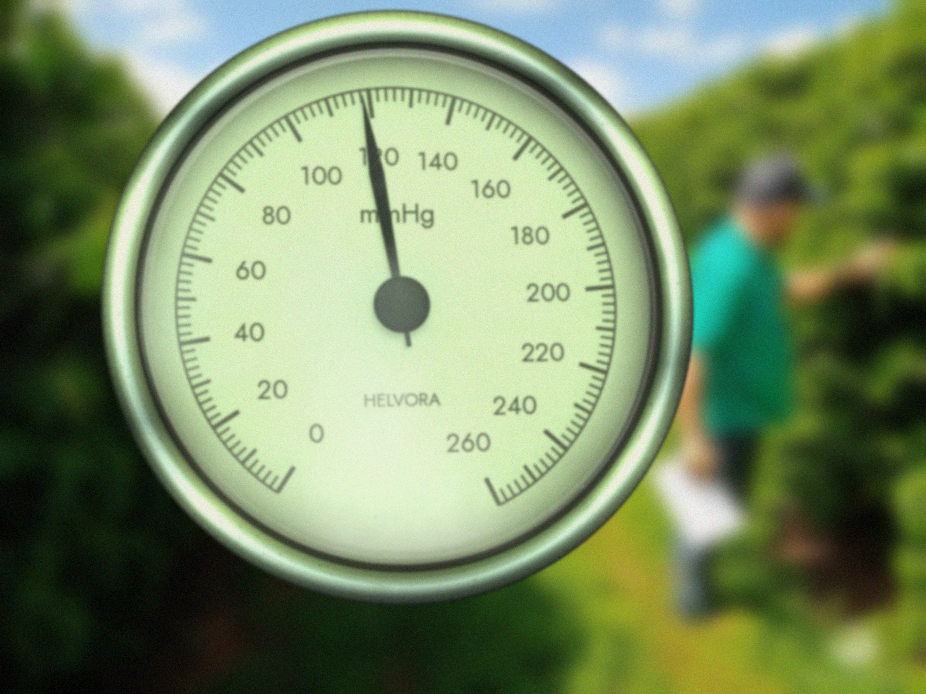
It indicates 118 mmHg
